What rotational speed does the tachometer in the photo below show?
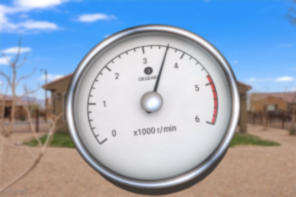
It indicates 3600 rpm
